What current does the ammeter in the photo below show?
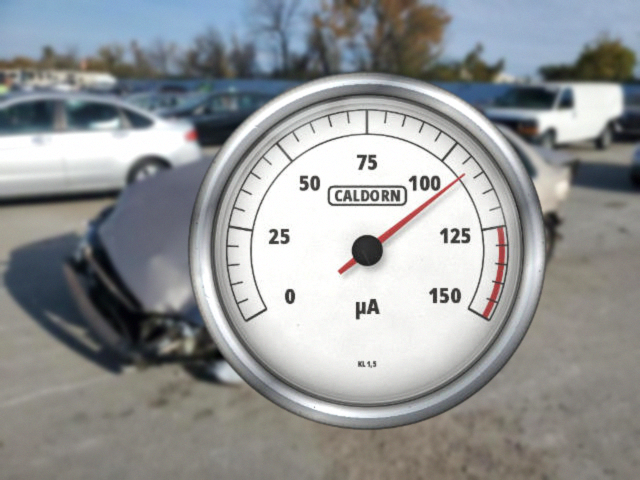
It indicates 107.5 µA
